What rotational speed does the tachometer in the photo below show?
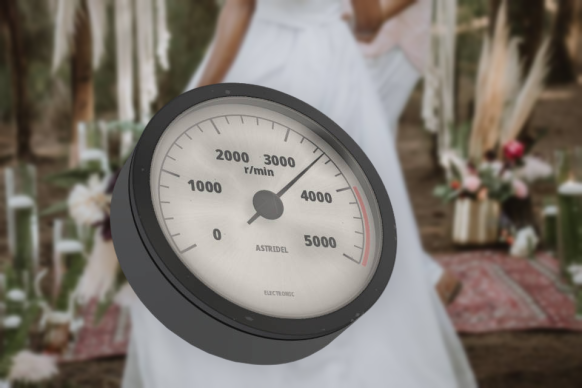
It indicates 3500 rpm
